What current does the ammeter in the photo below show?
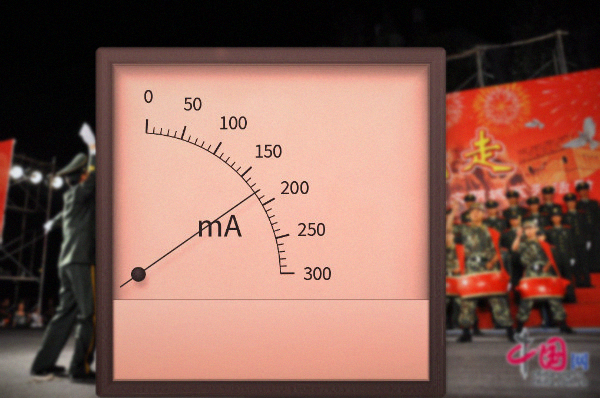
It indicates 180 mA
